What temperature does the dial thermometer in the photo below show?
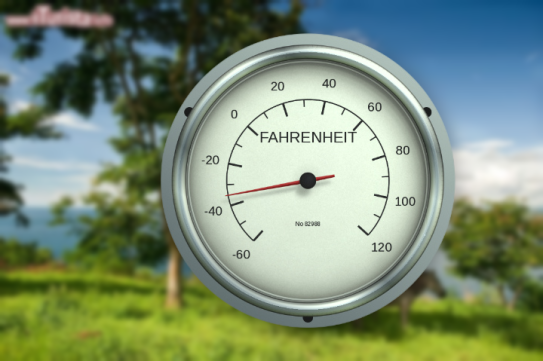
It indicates -35 °F
